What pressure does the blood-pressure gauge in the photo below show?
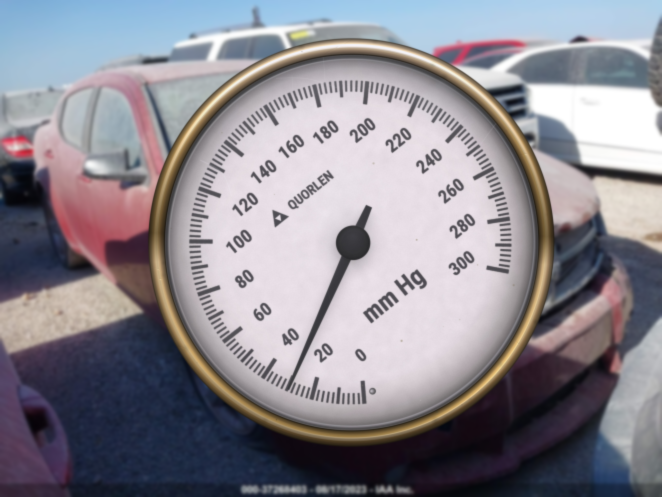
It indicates 30 mmHg
